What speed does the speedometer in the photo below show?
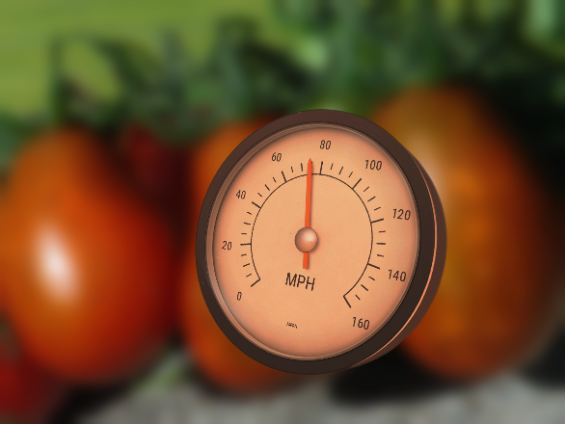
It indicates 75 mph
